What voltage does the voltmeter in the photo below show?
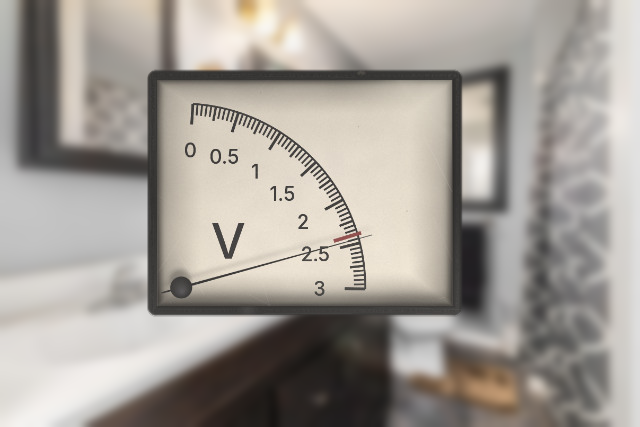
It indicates 2.45 V
